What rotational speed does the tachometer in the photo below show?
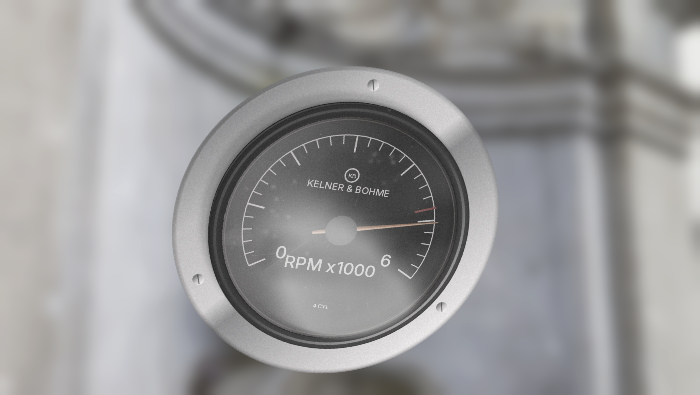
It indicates 5000 rpm
